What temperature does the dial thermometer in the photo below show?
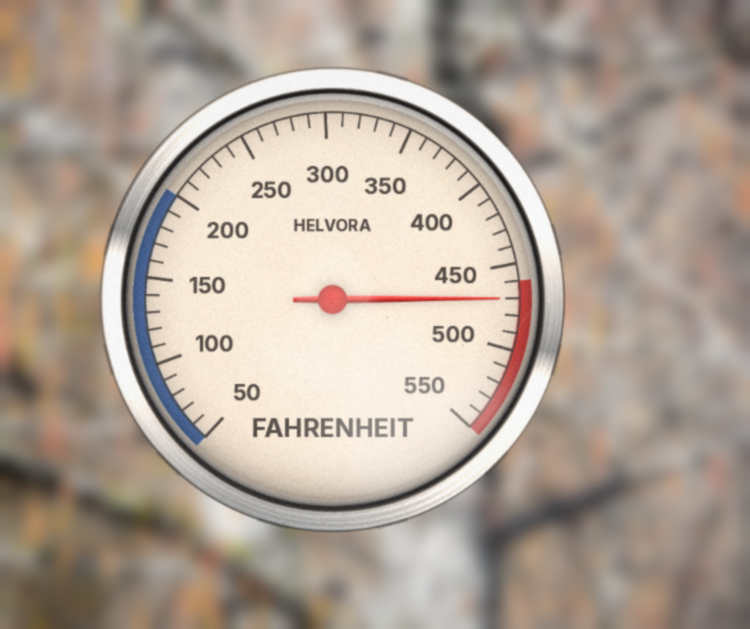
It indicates 470 °F
